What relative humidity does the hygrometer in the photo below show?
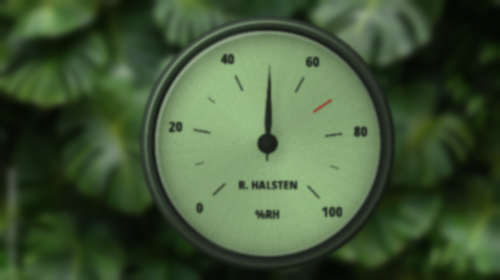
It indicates 50 %
